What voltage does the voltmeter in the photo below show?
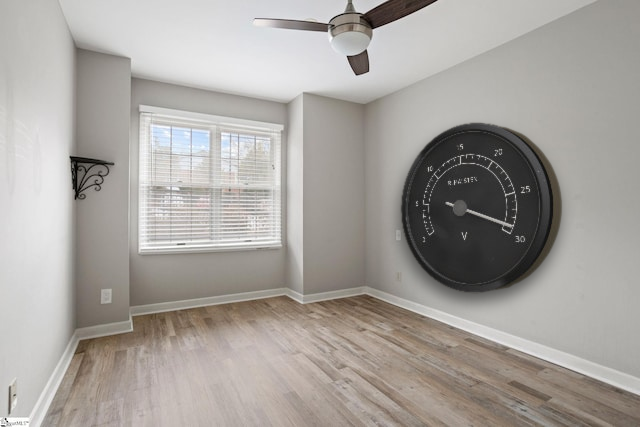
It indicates 29 V
